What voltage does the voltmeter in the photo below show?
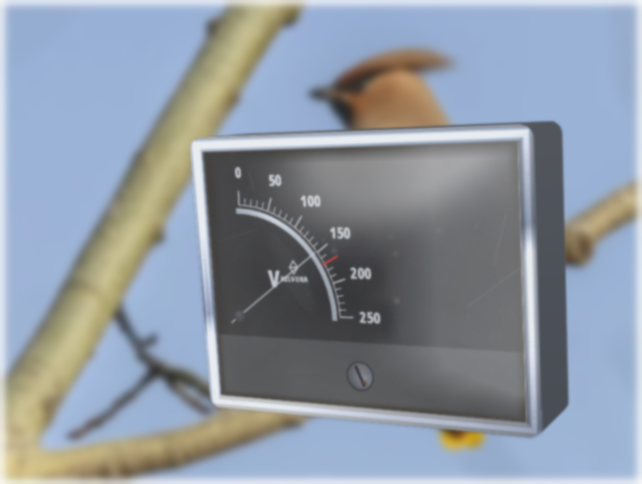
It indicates 150 V
